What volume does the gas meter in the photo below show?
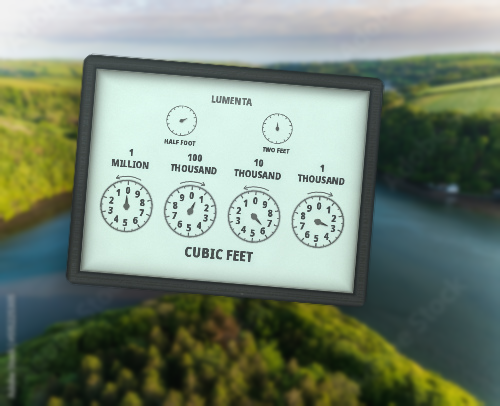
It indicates 6300 ft³
